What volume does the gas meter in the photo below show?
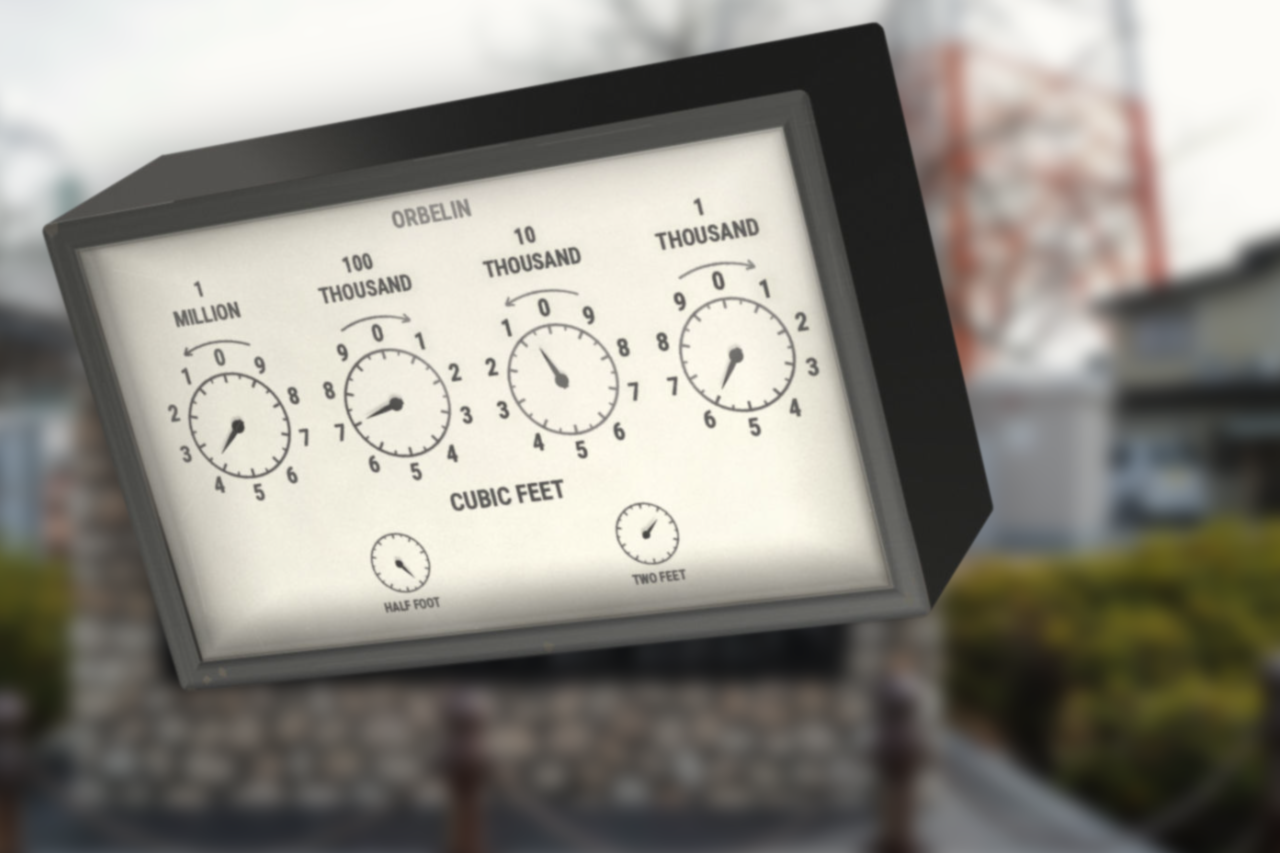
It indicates 370600 ft³
